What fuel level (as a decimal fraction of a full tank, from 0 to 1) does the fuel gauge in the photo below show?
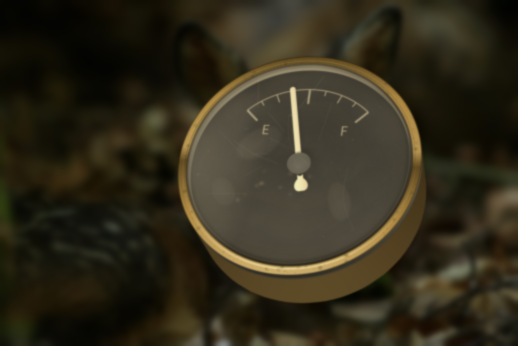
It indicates 0.375
